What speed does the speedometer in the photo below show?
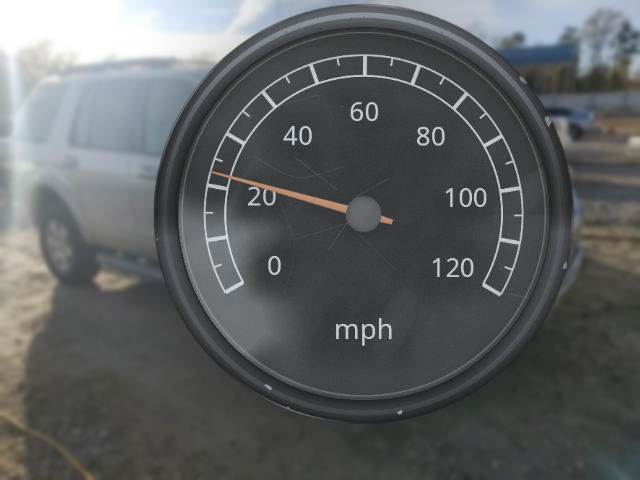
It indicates 22.5 mph
